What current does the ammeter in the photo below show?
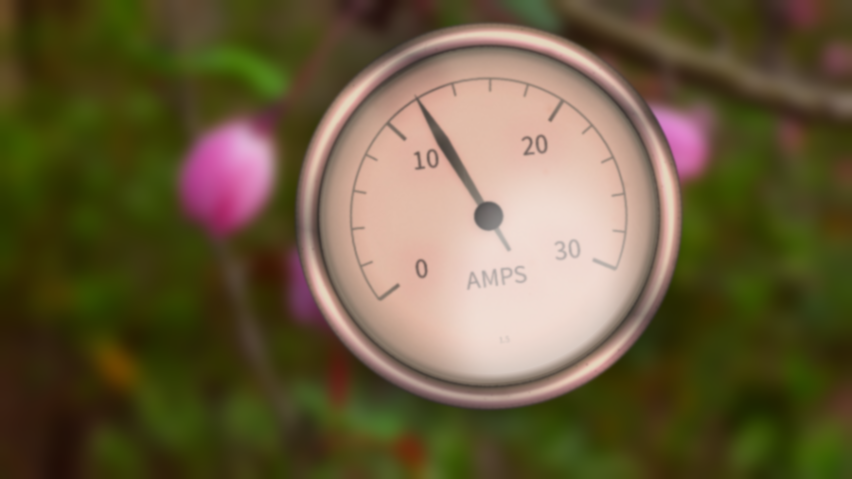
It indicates 12 A
